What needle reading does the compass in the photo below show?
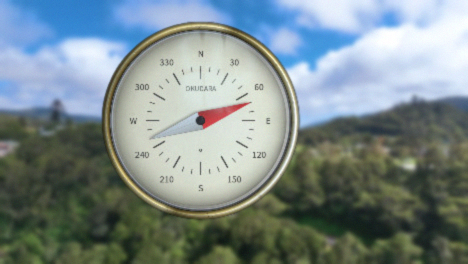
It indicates 70 °
